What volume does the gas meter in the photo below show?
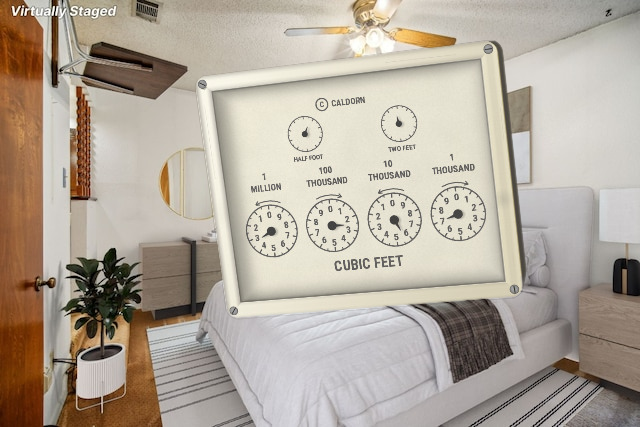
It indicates 325700 ft³
